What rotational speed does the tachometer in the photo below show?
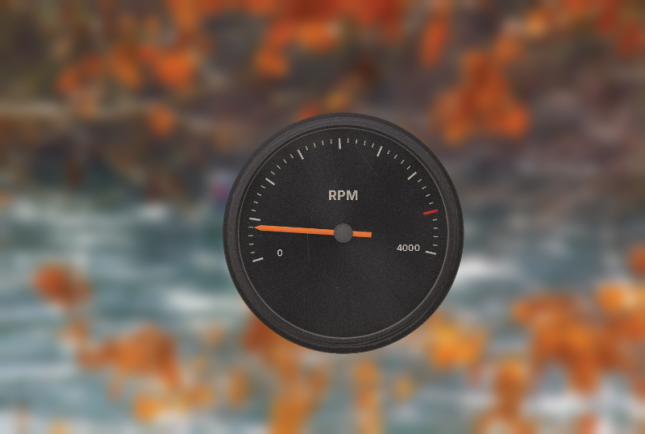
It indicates 400 rpm
